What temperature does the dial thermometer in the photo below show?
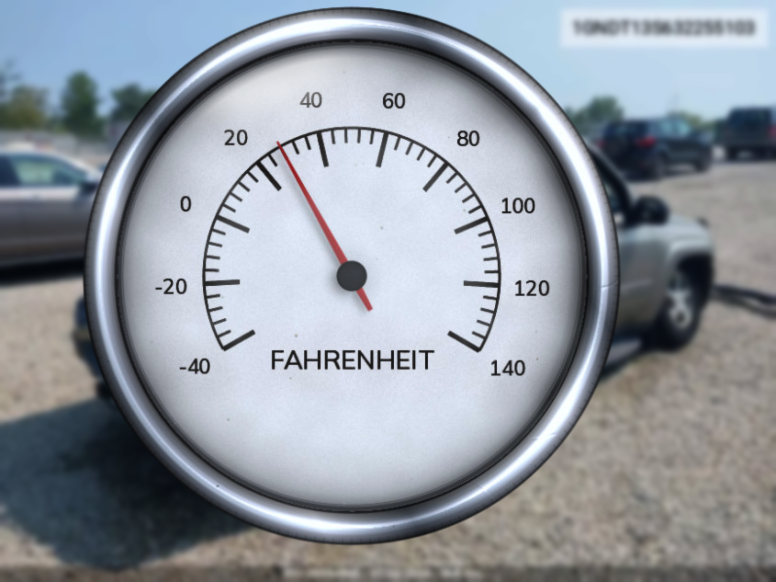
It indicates 28 °F
